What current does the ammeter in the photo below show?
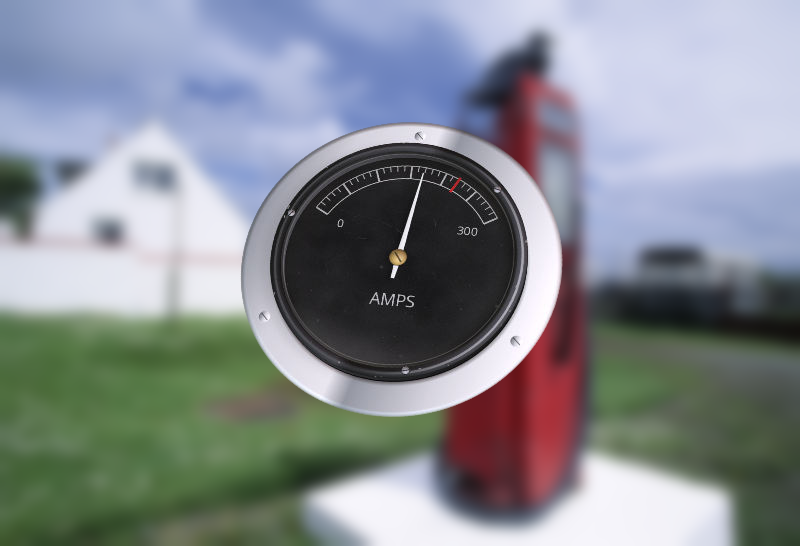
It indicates 170 A
